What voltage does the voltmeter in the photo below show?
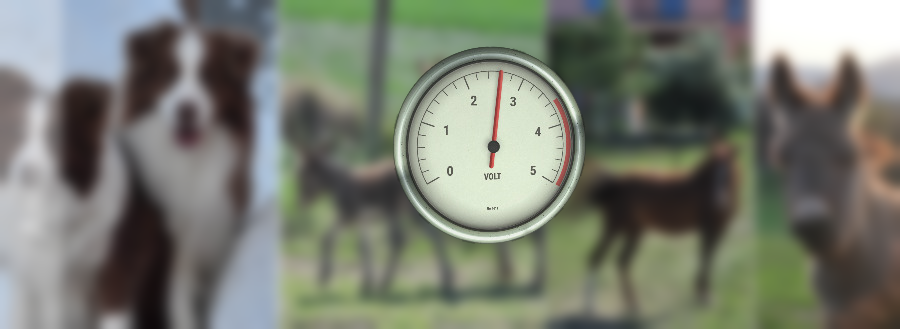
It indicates 2.6 V
